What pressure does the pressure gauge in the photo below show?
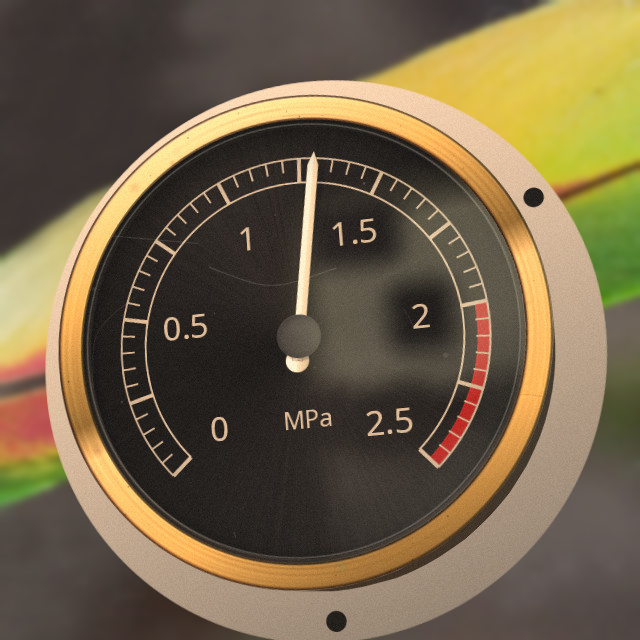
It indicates 1.3 MPa
